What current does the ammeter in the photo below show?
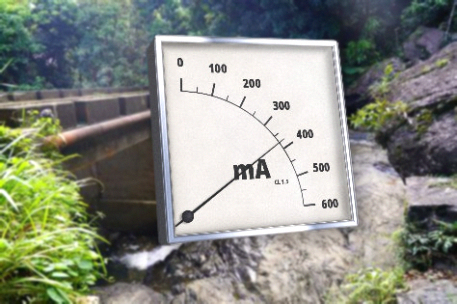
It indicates 375 mA
